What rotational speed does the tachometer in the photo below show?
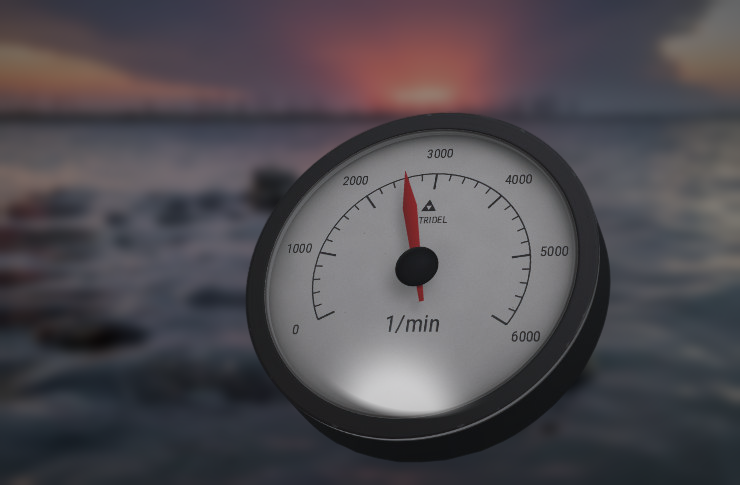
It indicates 2600 rpm
